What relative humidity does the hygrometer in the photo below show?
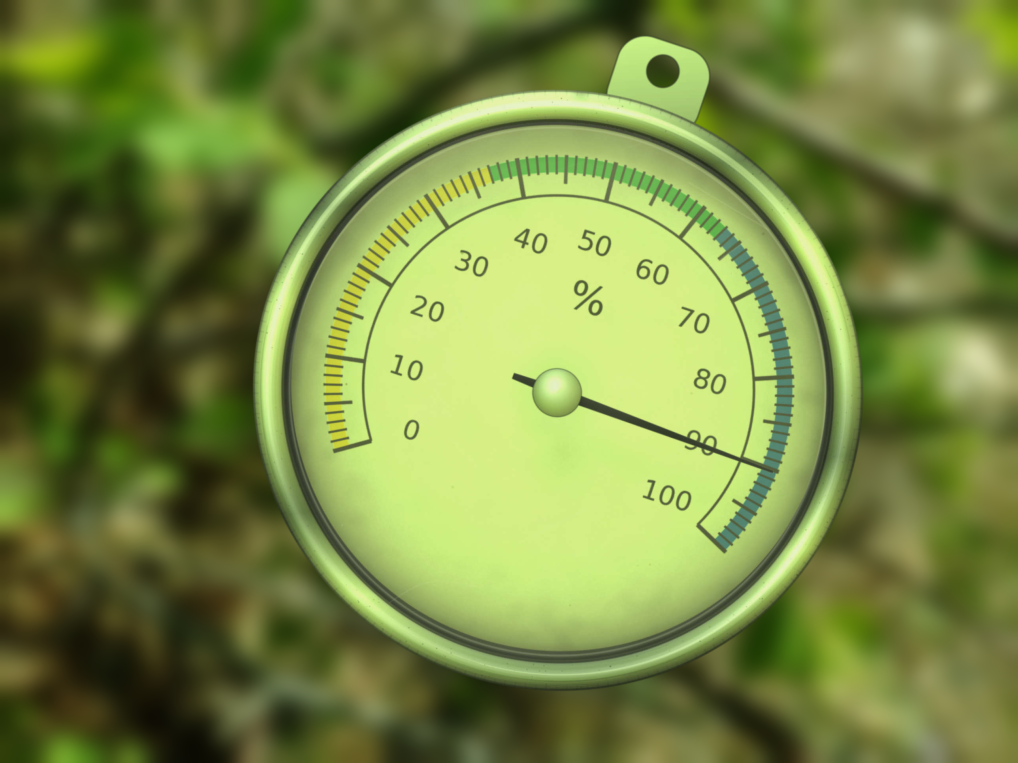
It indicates 90 %
